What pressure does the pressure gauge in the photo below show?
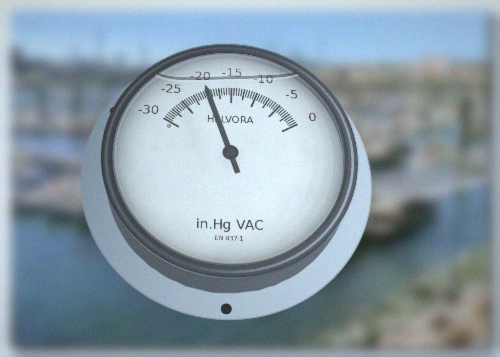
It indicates -20 inHg
